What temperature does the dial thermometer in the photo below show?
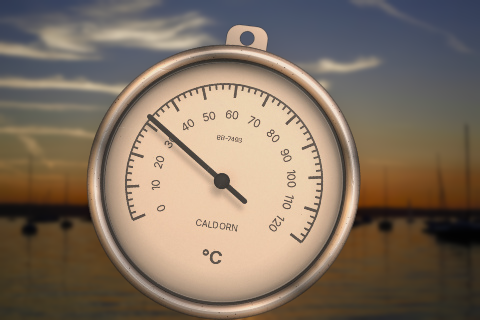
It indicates 32 °C
